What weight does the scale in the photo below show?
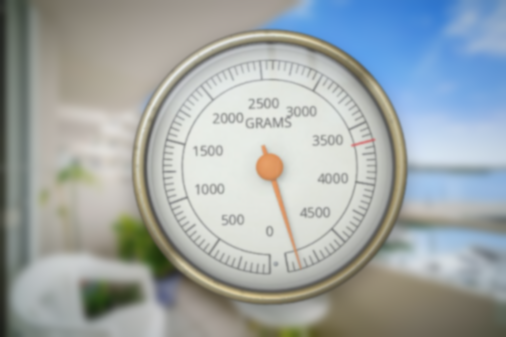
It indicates 4900 g
